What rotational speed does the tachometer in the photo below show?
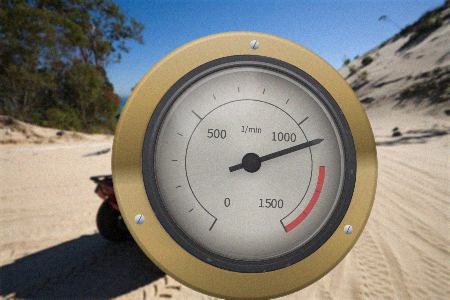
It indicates 1100 rpm
